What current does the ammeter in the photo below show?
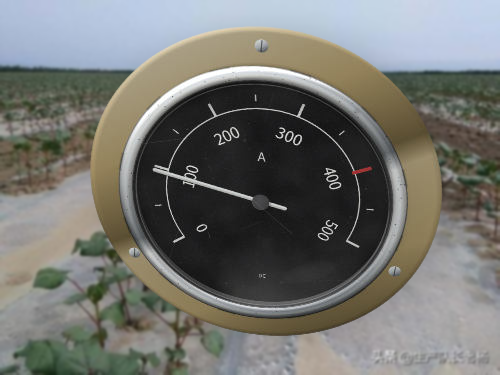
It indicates 100 A
